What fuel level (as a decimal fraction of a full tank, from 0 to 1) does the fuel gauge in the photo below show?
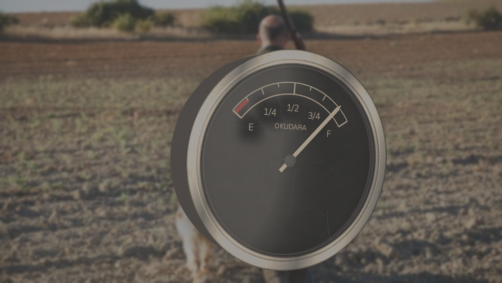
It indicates 0.875
